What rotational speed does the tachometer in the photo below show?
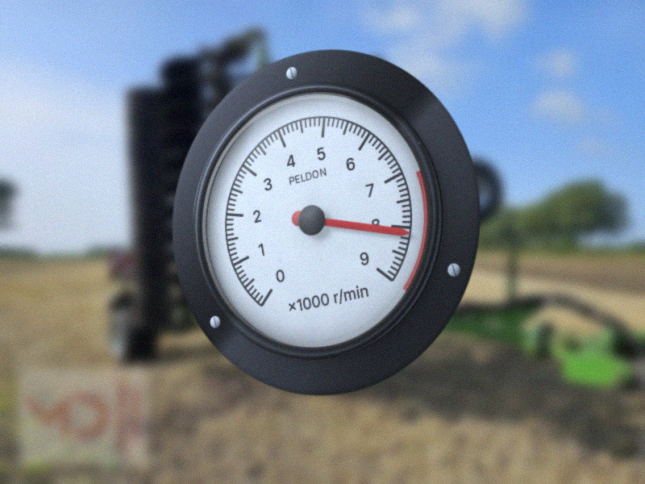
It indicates 8100 rpm
